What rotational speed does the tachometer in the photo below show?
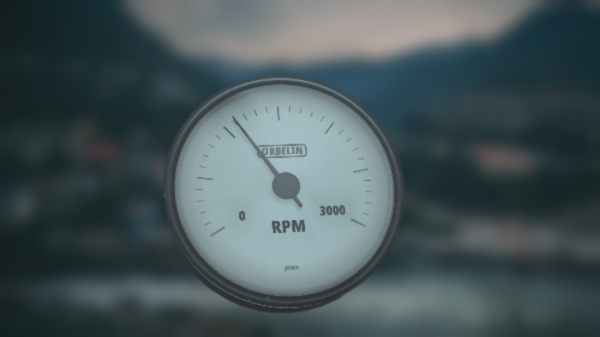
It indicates 1100 rpm
